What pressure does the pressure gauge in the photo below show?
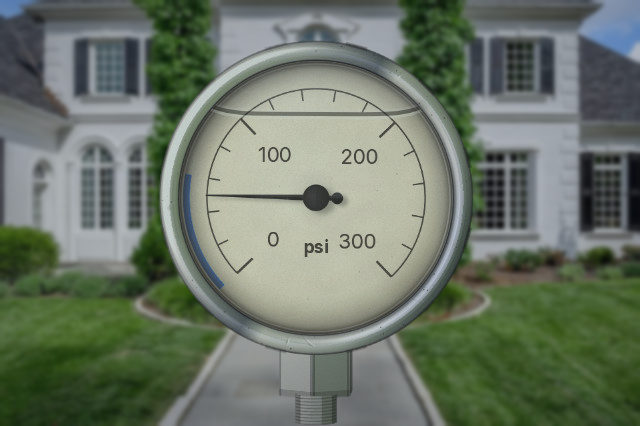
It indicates 50 psi
